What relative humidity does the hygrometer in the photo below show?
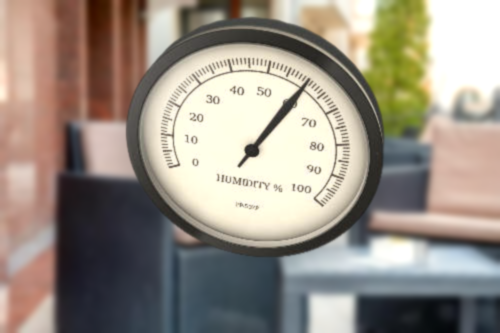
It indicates 60 %
